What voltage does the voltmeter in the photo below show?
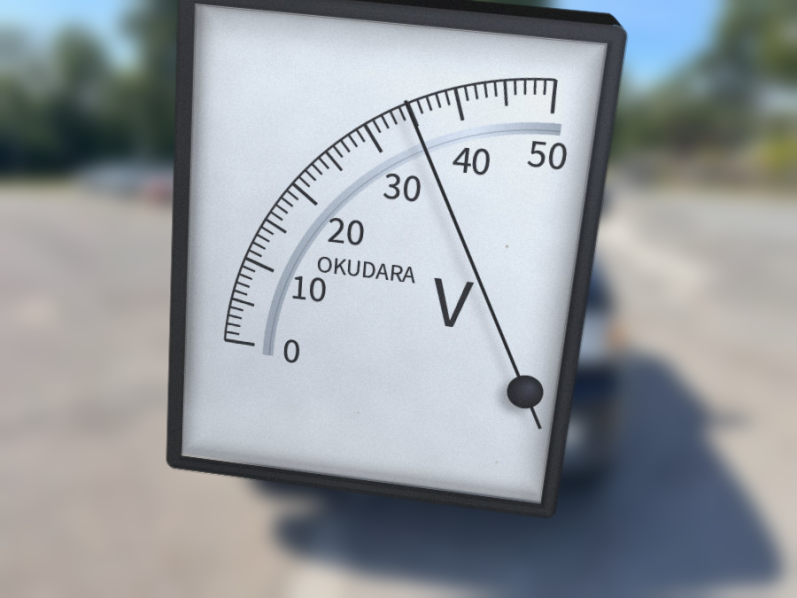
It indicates 35 V
